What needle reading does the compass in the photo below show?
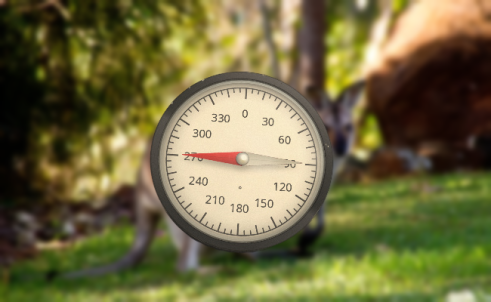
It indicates 270 °
